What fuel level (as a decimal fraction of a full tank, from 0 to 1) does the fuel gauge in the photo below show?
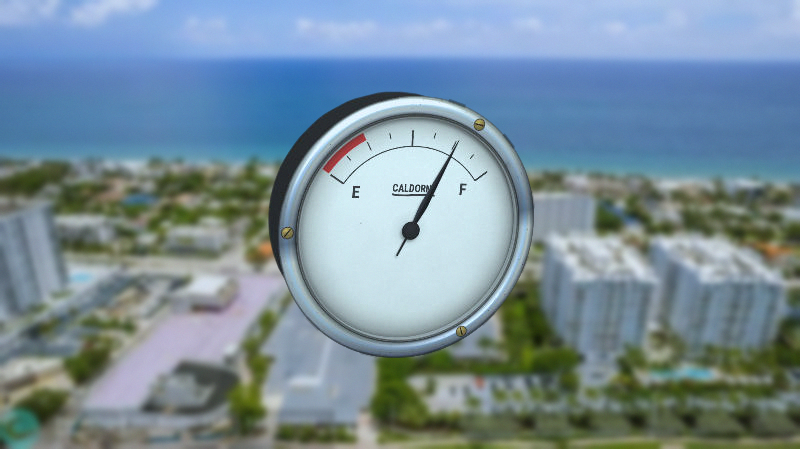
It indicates 0.75
